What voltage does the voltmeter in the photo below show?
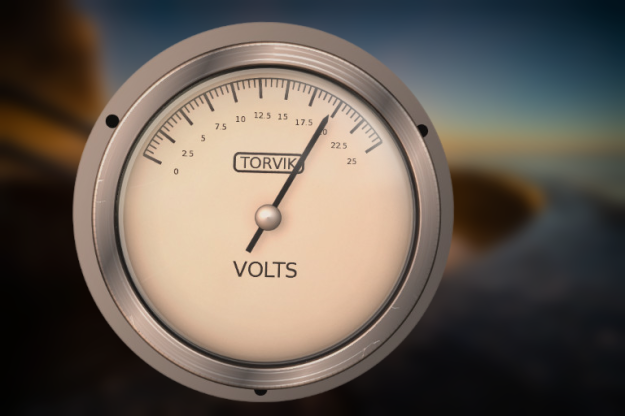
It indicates 19.5 V
